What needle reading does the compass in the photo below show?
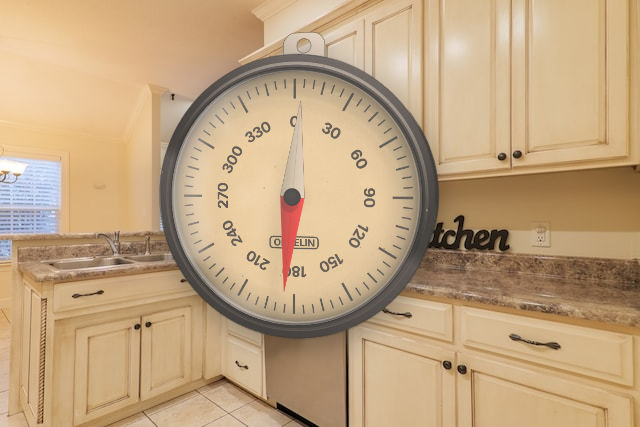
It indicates 185 °
